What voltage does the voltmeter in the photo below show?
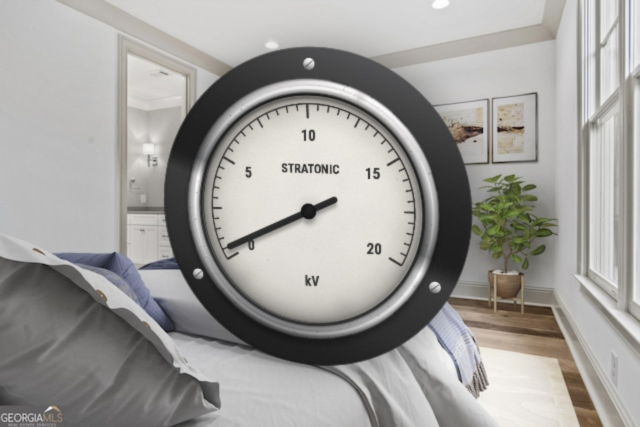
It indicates 0.5 kV
